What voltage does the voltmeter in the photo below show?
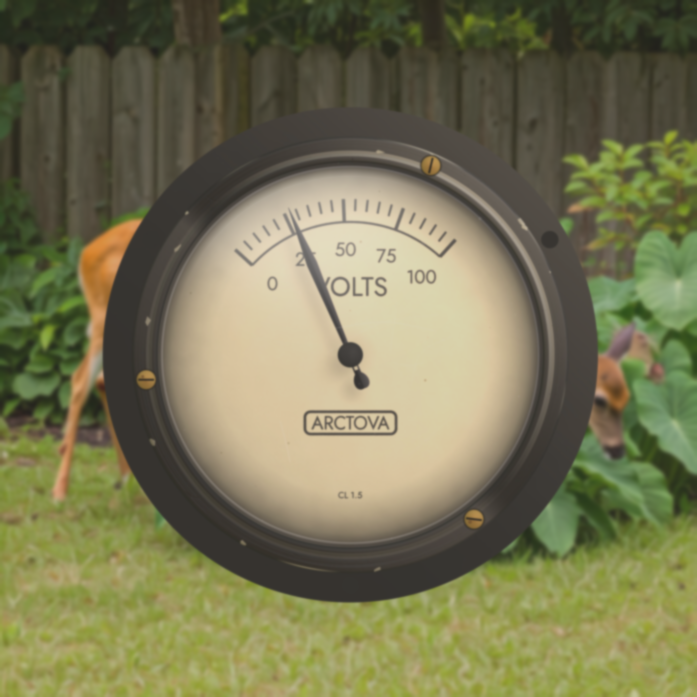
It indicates 27.5 V
